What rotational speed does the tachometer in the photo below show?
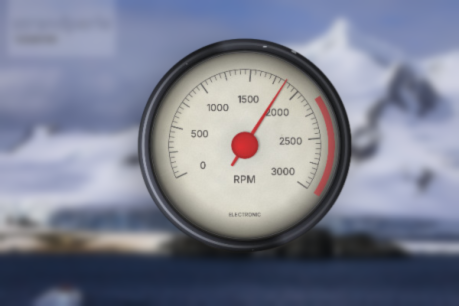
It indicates 1850 rpm
